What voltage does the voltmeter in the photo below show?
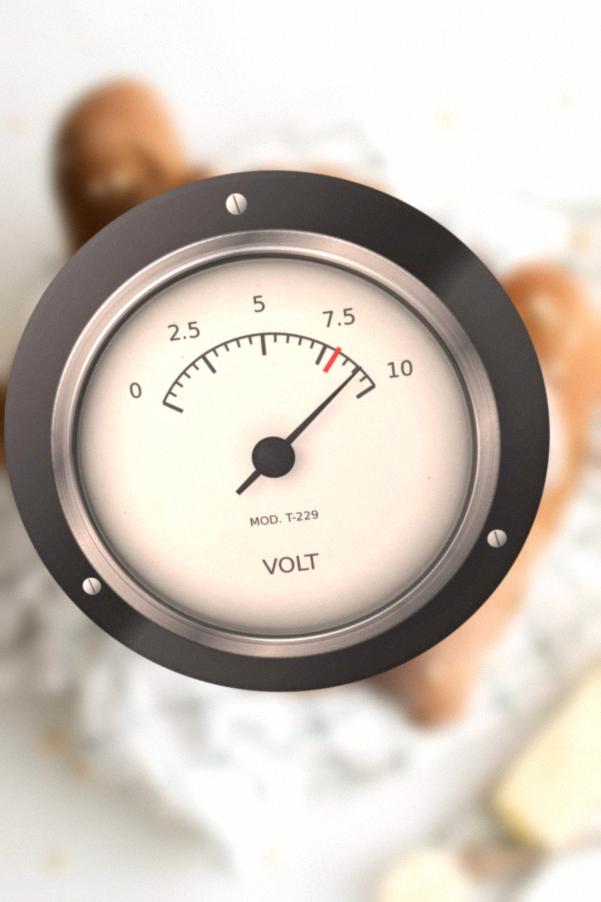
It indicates 9 V
